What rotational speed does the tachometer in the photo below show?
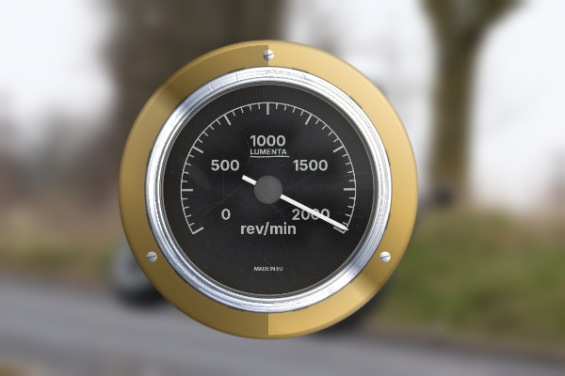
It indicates 1975 rpm
